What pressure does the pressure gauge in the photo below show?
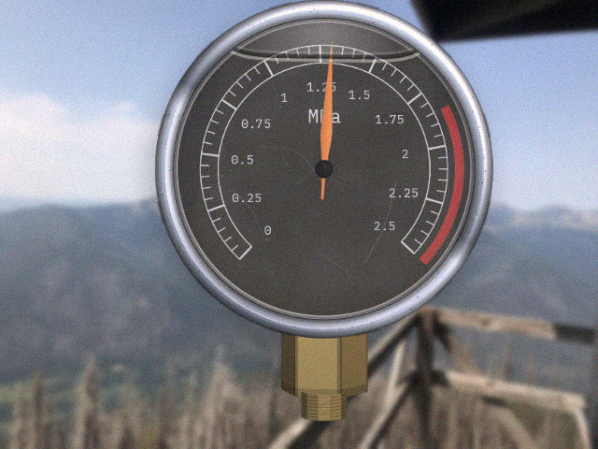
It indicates 1.3 MPa
